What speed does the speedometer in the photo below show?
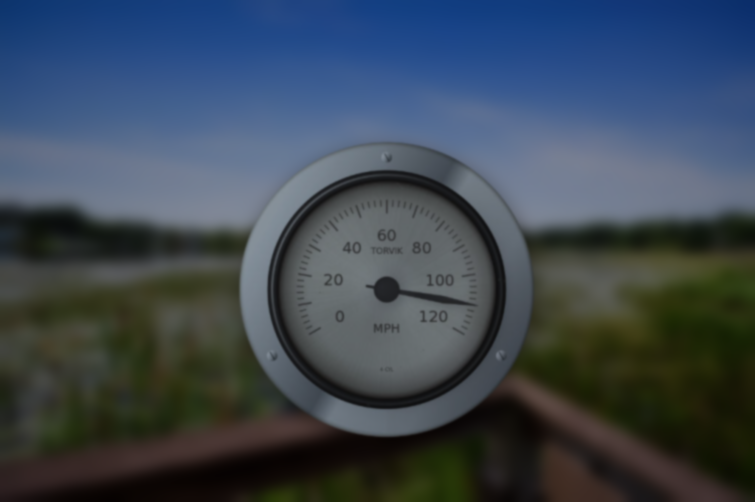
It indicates 110 mph
